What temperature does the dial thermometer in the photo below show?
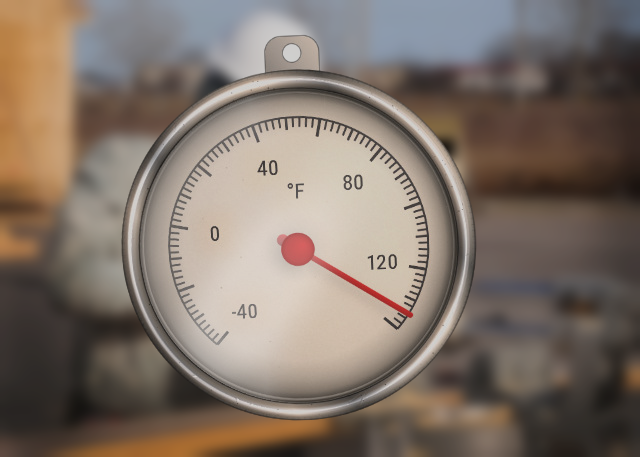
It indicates 134 °F
